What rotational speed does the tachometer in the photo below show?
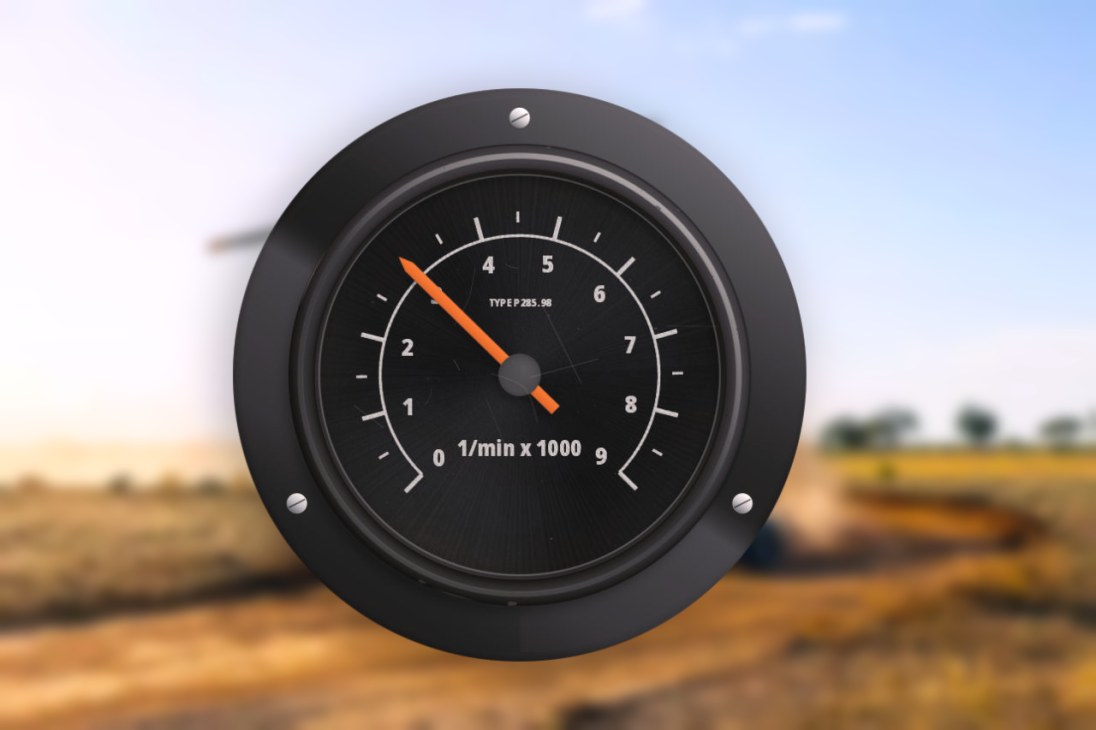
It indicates 3000 rpm
